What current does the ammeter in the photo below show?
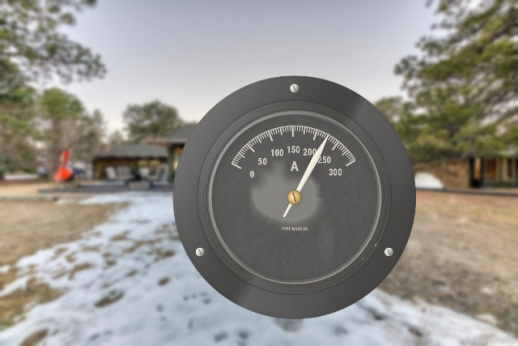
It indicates 225 A
